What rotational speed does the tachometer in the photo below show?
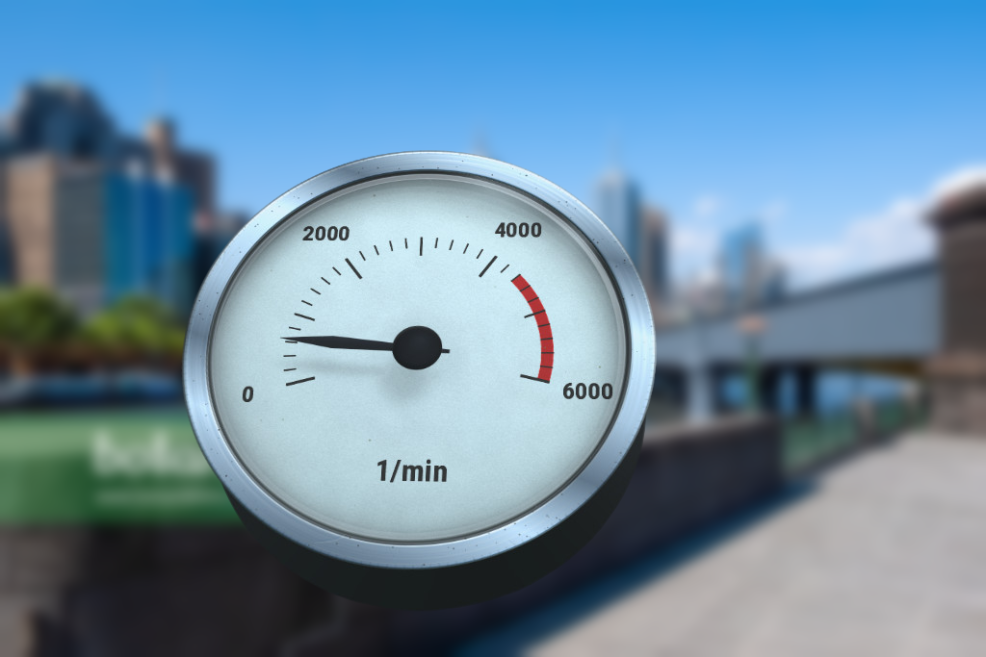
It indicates 600 rpm
